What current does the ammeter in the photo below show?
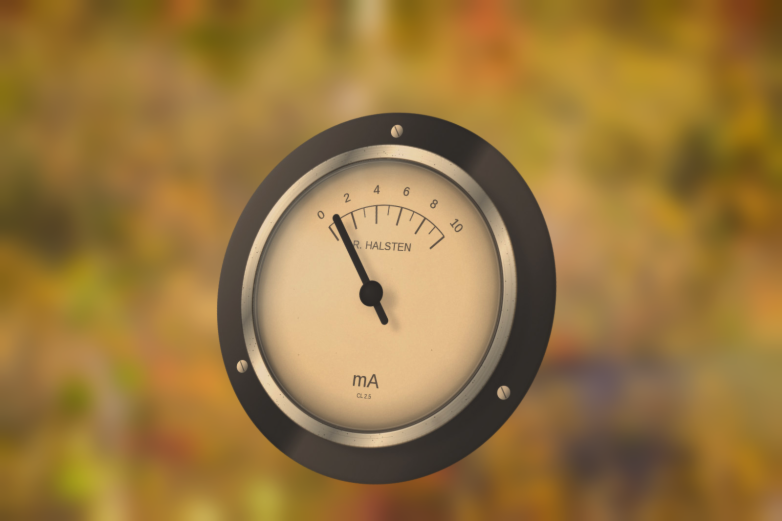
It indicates 1 mA
